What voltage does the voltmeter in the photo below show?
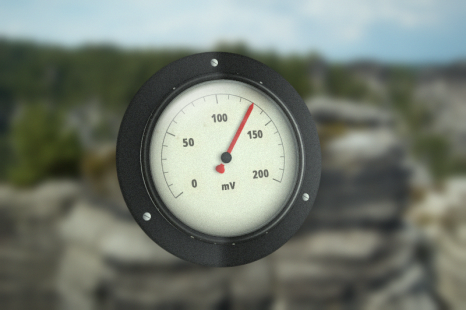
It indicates 130 mV
